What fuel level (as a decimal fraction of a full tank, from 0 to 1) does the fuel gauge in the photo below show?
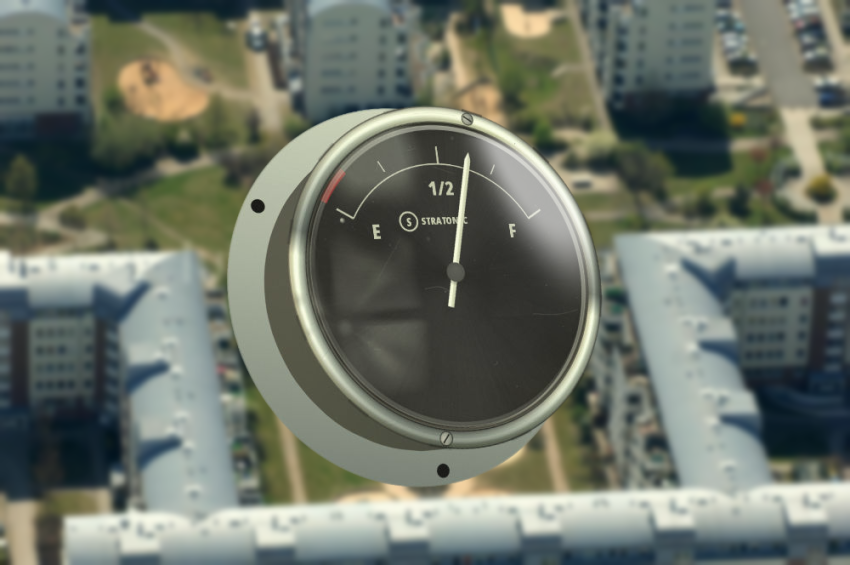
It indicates 0.625
